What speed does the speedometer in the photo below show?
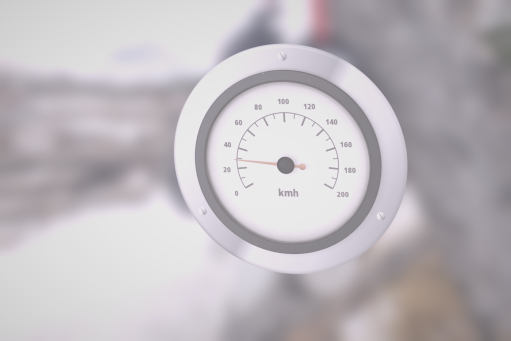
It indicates 30 km/h
